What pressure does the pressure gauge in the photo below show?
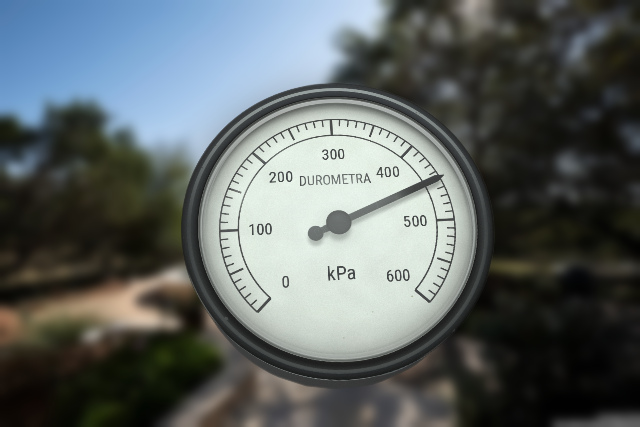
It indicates 450 kPa
